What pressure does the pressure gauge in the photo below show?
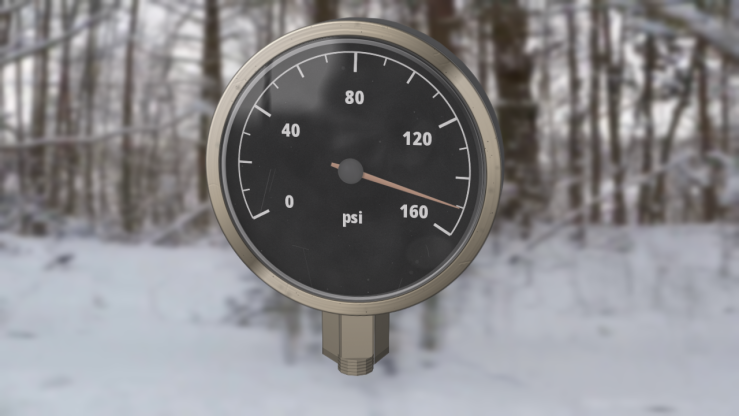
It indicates 150 psi
